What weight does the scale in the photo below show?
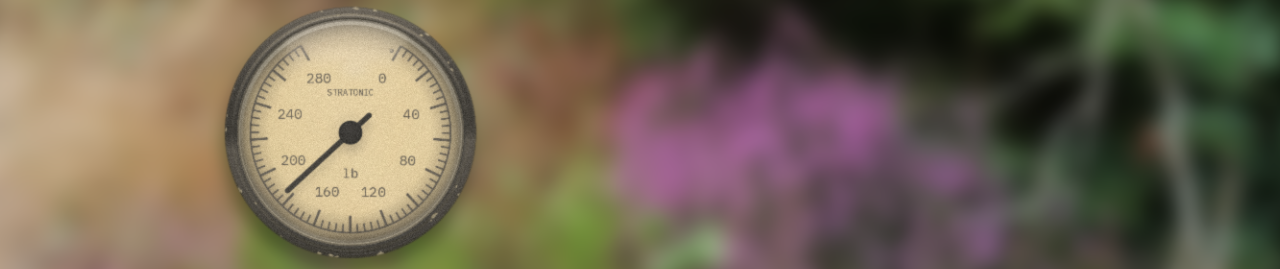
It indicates 184 lb
